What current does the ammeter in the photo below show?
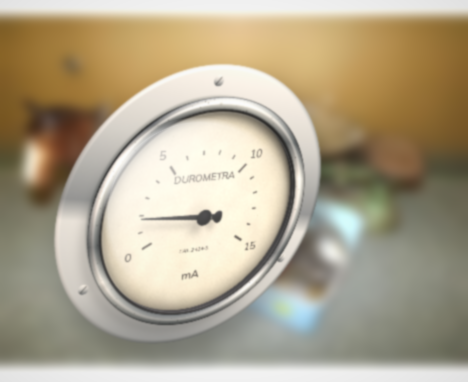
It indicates 2 mA
